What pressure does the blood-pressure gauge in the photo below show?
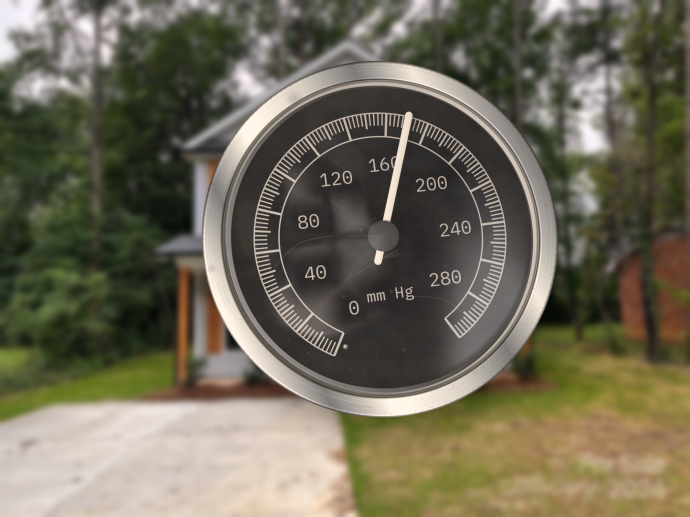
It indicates 170 mmHg
